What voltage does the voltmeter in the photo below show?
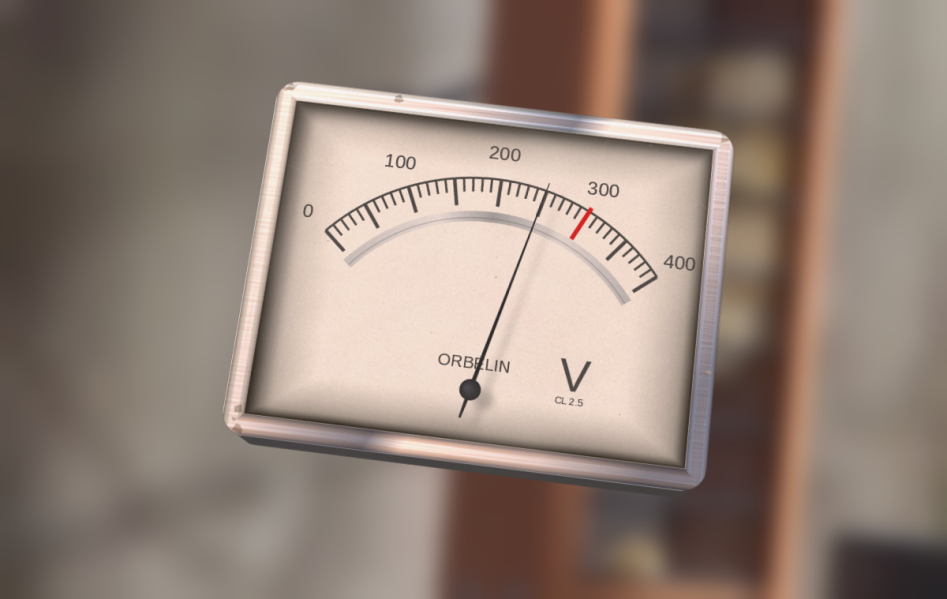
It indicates 250 V
